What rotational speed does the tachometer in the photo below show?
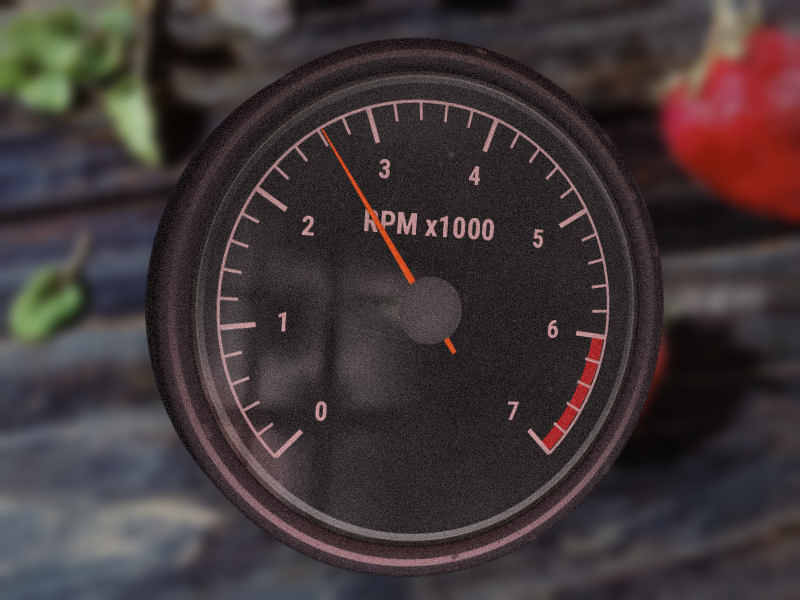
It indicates 2600 rpm
